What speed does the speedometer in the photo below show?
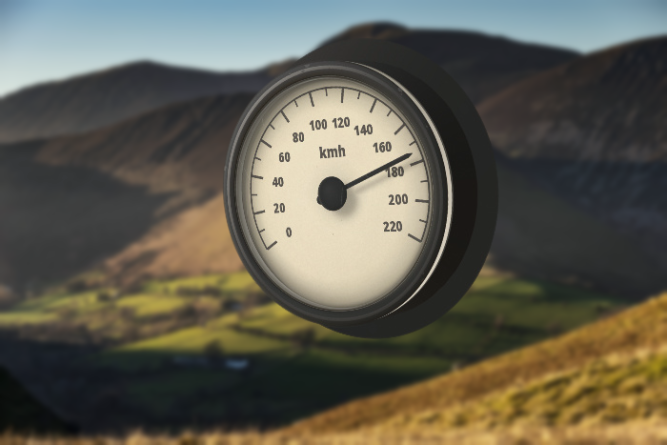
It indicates 175 km/h
